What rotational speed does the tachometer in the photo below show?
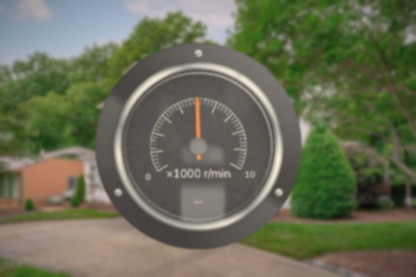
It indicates 5000 rpm
